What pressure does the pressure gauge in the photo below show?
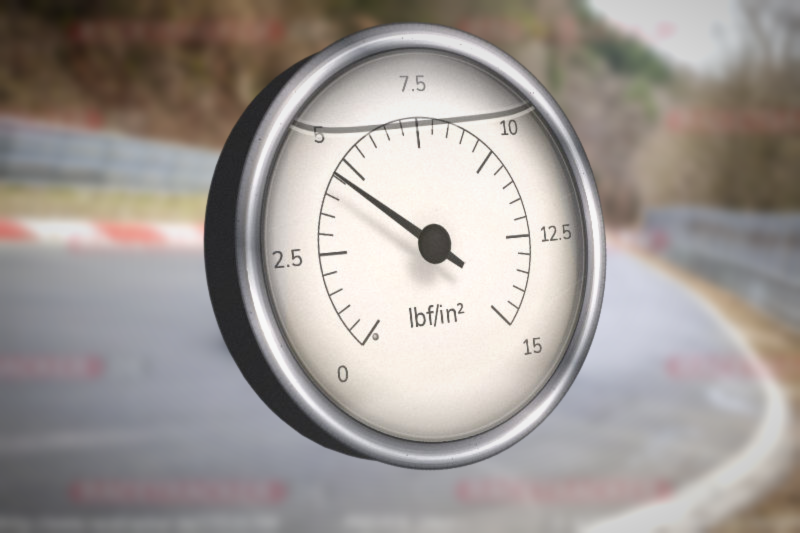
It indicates 4.5 psi
